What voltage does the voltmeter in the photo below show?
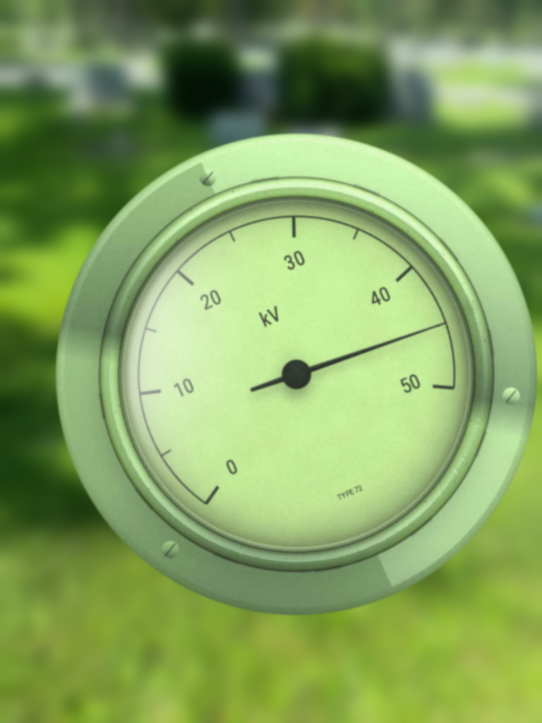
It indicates 45 kV
